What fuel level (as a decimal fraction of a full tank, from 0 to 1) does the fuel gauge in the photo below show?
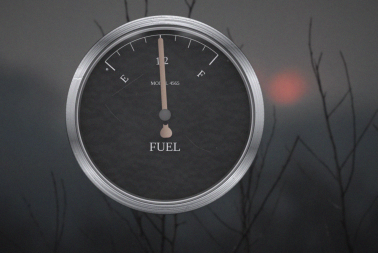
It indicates 0.5
